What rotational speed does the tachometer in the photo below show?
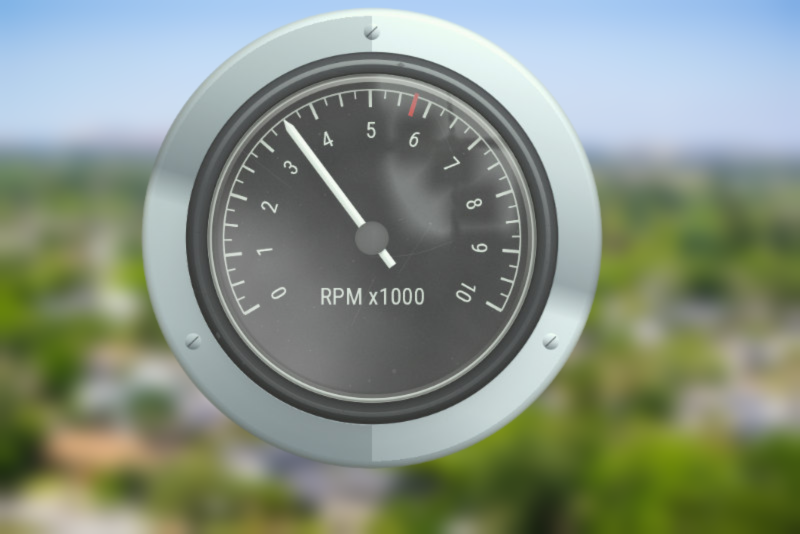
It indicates 3500 rpm
